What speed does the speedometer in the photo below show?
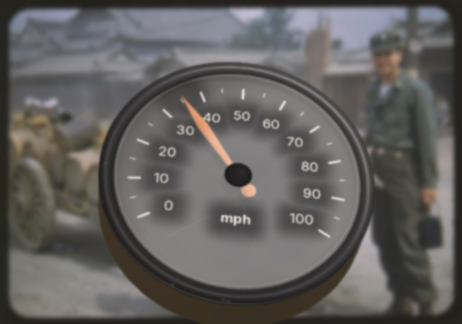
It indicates 35 mph
